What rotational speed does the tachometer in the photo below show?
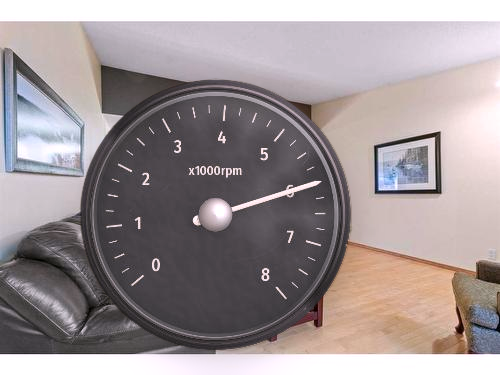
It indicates 6000 rpm
